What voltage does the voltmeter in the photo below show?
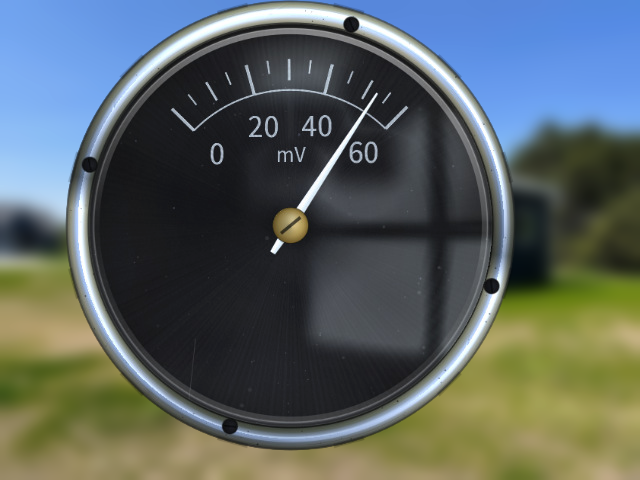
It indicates 52.5 mV
